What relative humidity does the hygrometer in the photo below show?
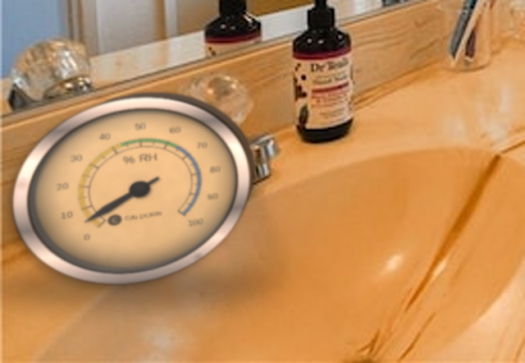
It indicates 5 %
